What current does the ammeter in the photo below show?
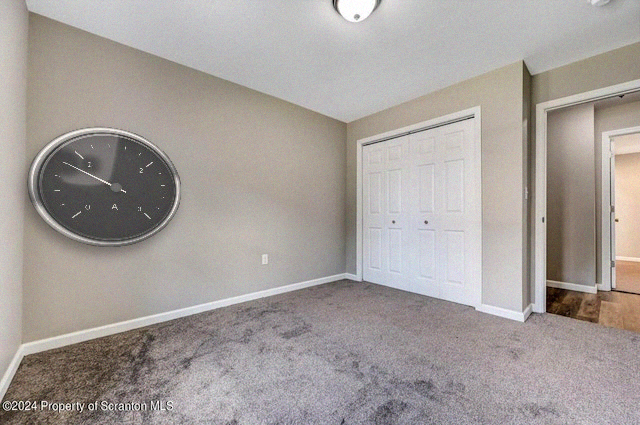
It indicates 0.8 A
